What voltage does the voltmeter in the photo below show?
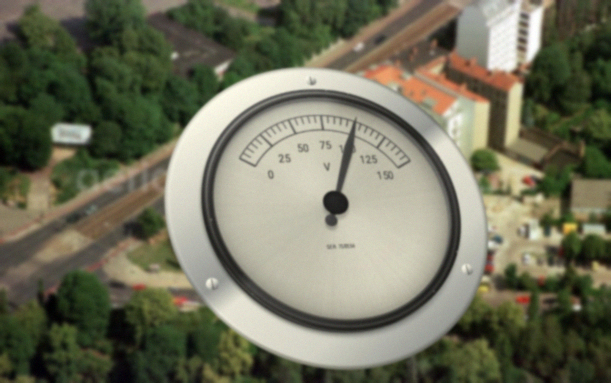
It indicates 100 V
